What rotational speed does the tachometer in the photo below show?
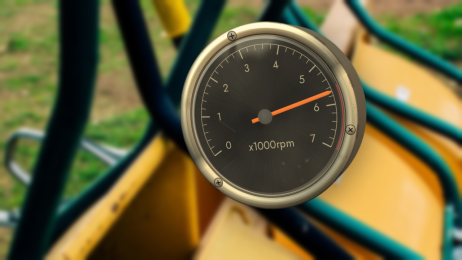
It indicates 5700 rpm
